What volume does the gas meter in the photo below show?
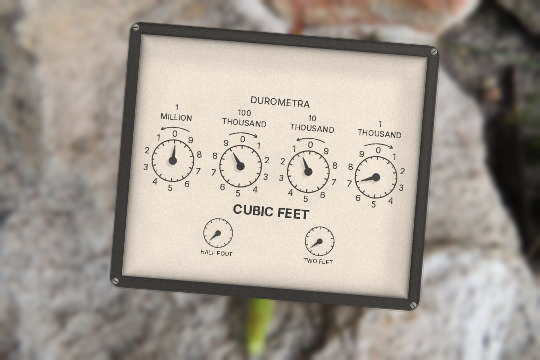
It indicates 990700 ft³
